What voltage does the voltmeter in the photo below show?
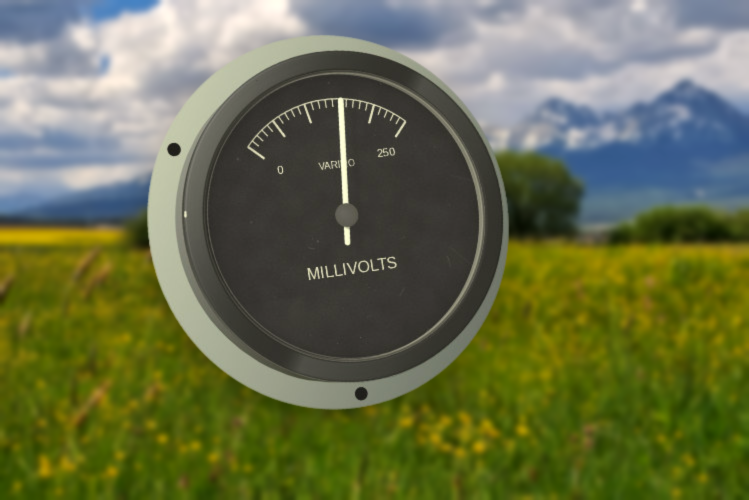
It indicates 150 mV
